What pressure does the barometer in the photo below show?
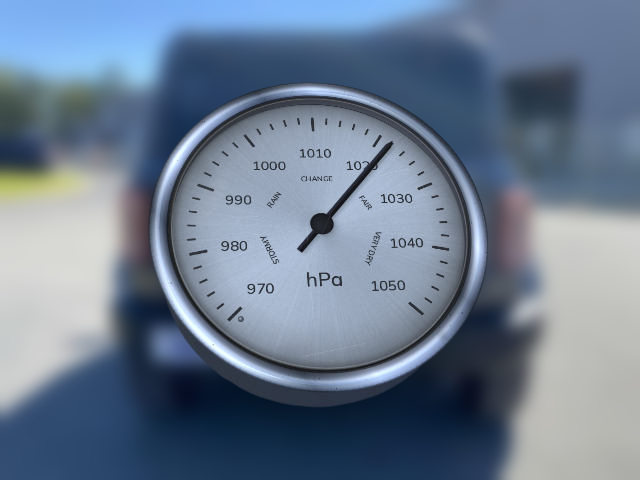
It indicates 1022 hPa
